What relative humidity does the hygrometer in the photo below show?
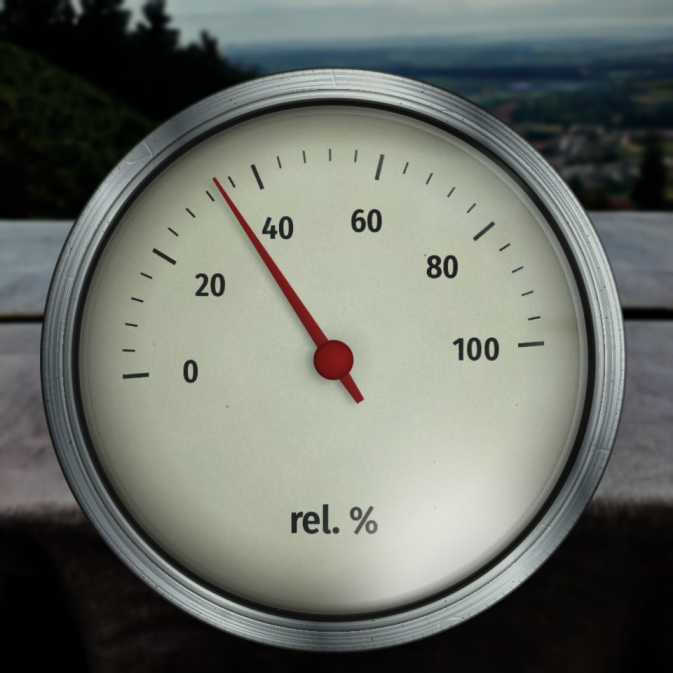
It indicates 34 %
